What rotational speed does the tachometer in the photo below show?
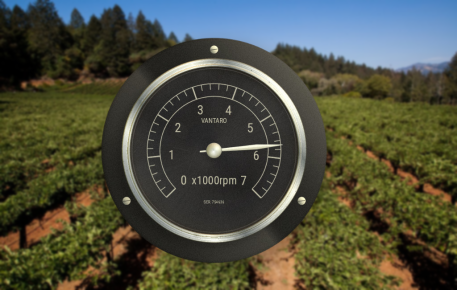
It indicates 5700 rpm
